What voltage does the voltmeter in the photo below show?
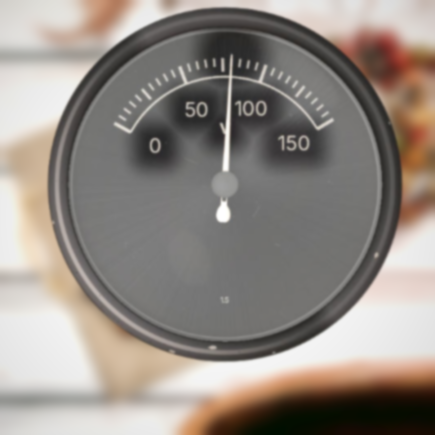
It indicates 80 V
